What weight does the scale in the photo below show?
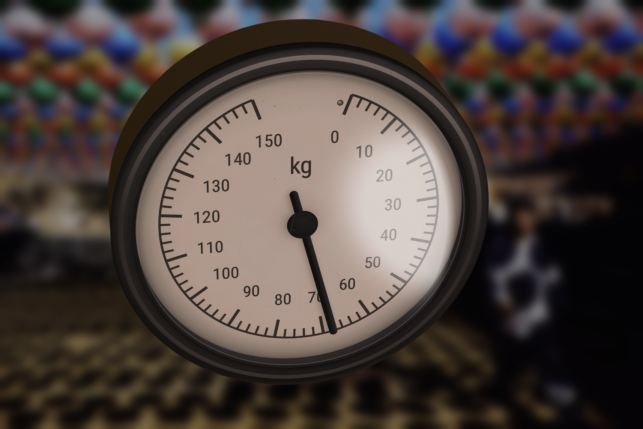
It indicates 68 kg
